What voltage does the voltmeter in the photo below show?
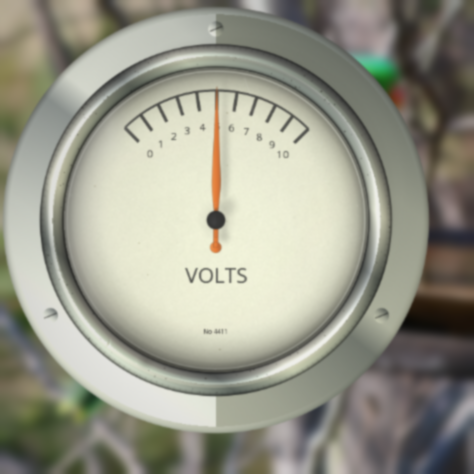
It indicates 5 V
